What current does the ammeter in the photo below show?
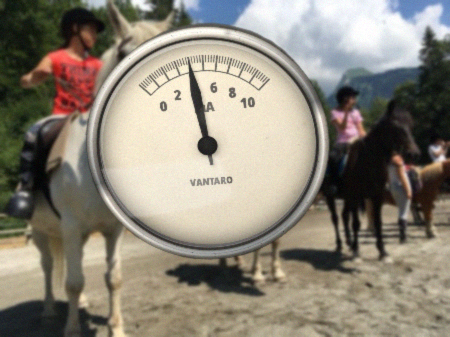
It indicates 4 mA
